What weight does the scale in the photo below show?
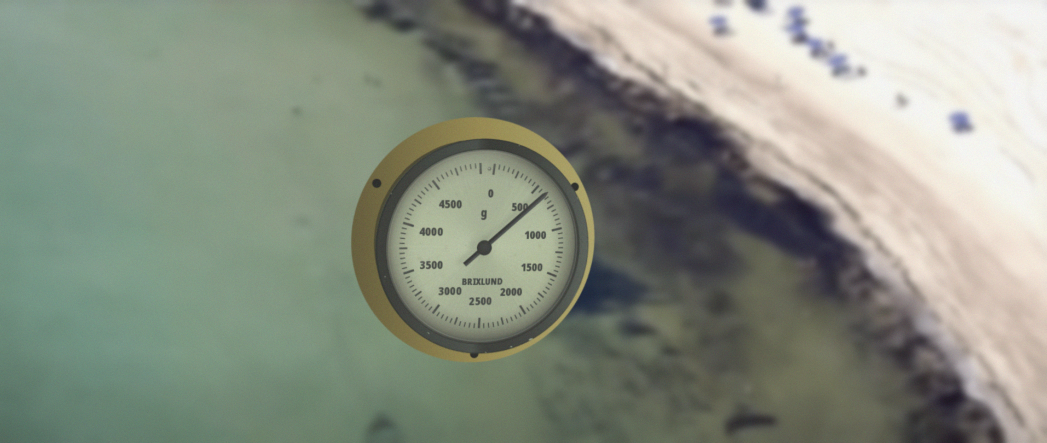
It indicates 600 g
